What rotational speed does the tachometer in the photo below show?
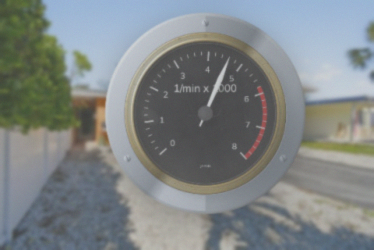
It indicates 4600 rpm
